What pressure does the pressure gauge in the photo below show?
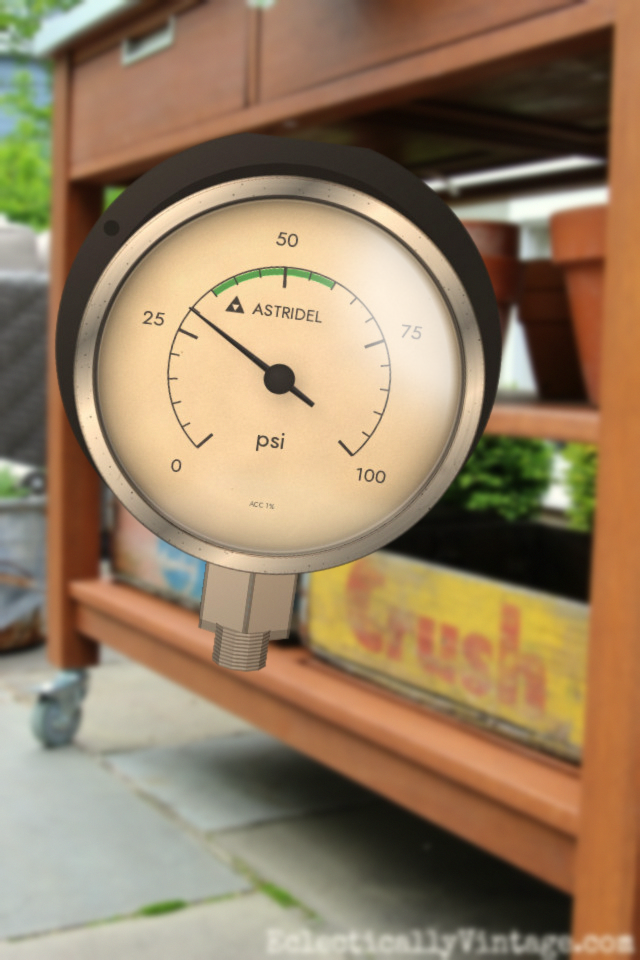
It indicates 30 psi
